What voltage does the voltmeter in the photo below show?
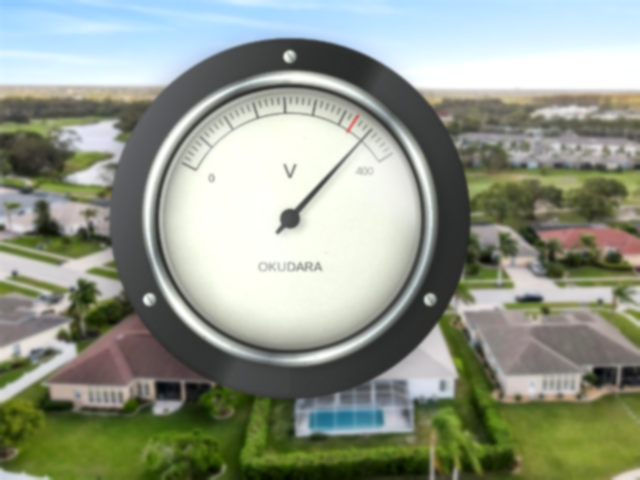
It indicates 350 V
